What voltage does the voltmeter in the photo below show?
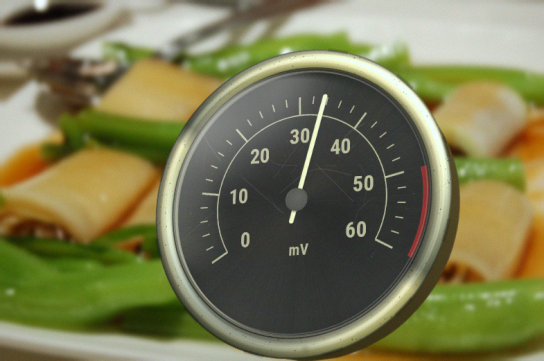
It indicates 34 mV
